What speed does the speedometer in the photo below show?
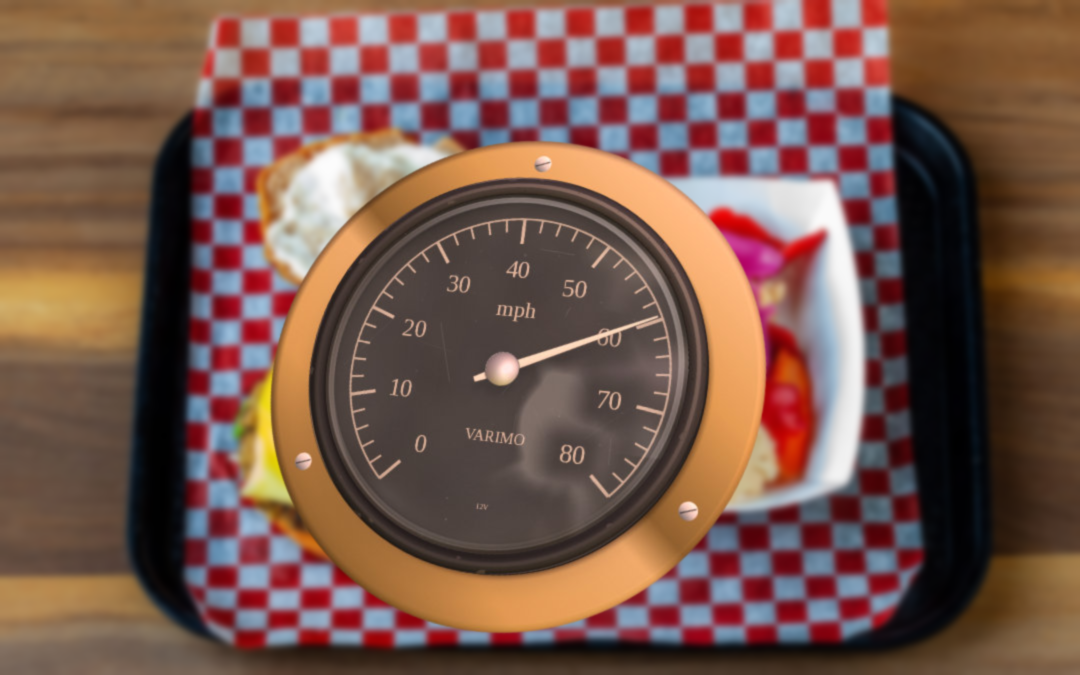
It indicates 60 mph
